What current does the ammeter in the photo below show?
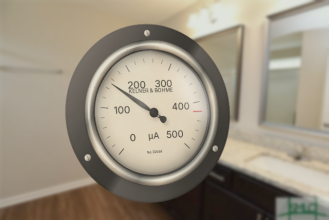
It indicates 150 µA
